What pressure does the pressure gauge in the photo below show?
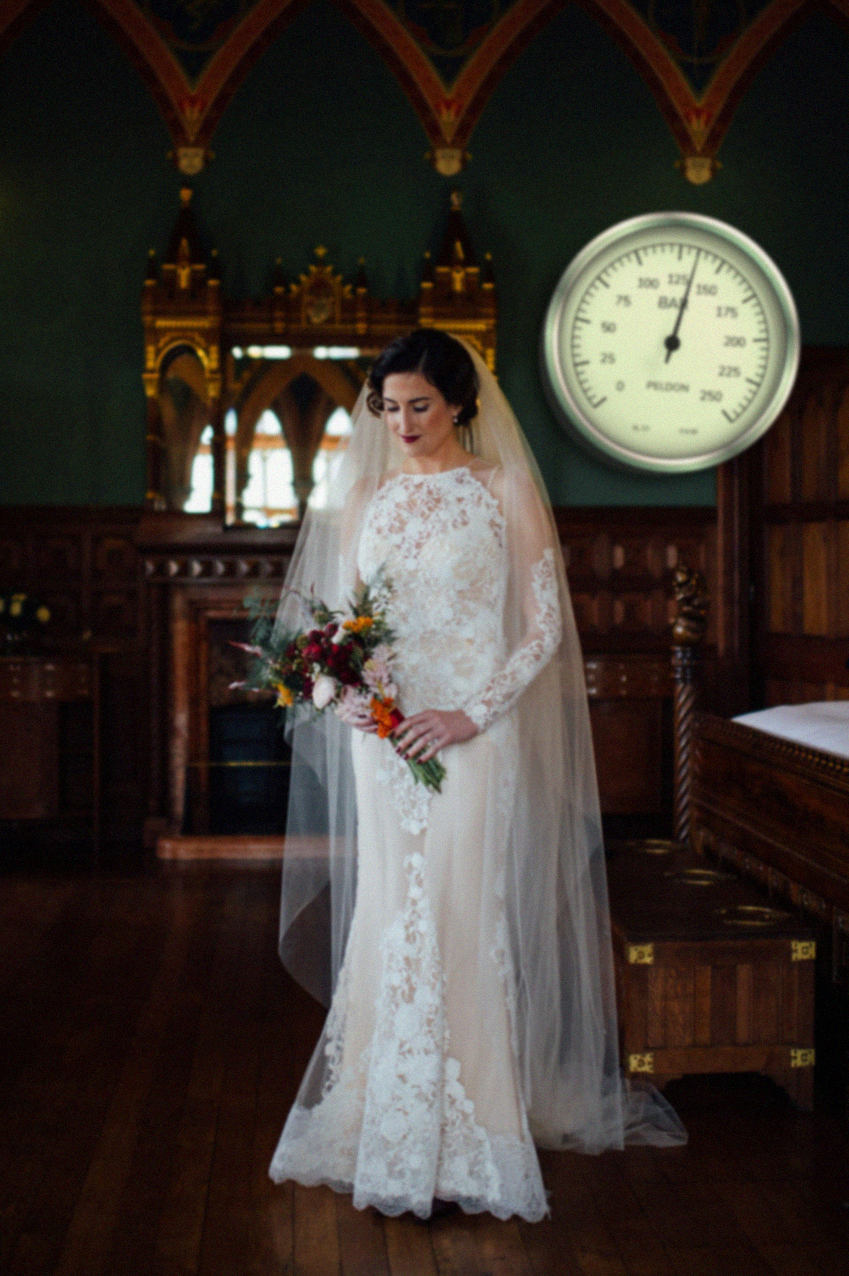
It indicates 135 bar
